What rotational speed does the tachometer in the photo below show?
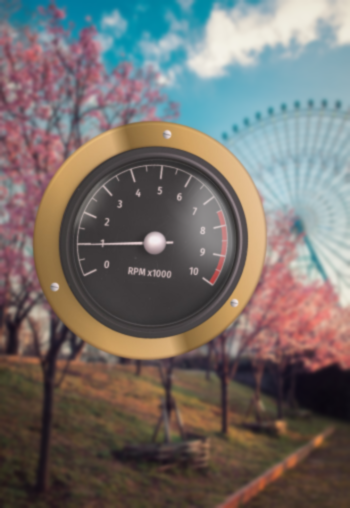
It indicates 1000 rpm
